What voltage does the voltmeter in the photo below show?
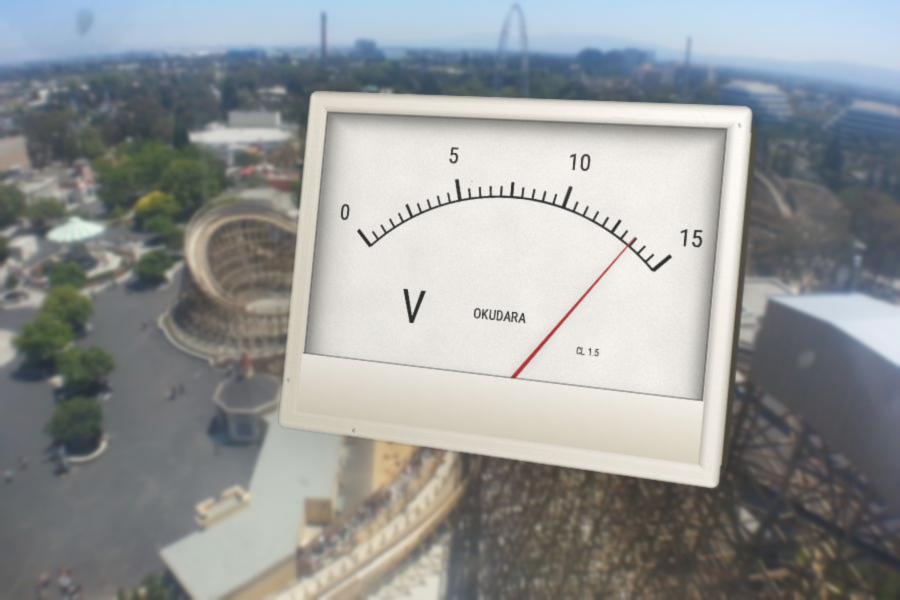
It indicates 13.5 V
